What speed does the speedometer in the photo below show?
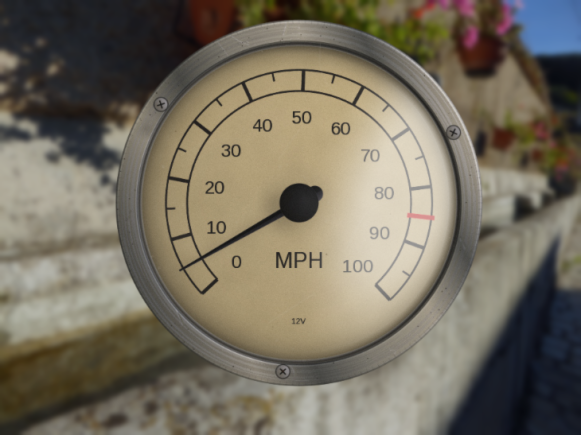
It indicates 5 mph
